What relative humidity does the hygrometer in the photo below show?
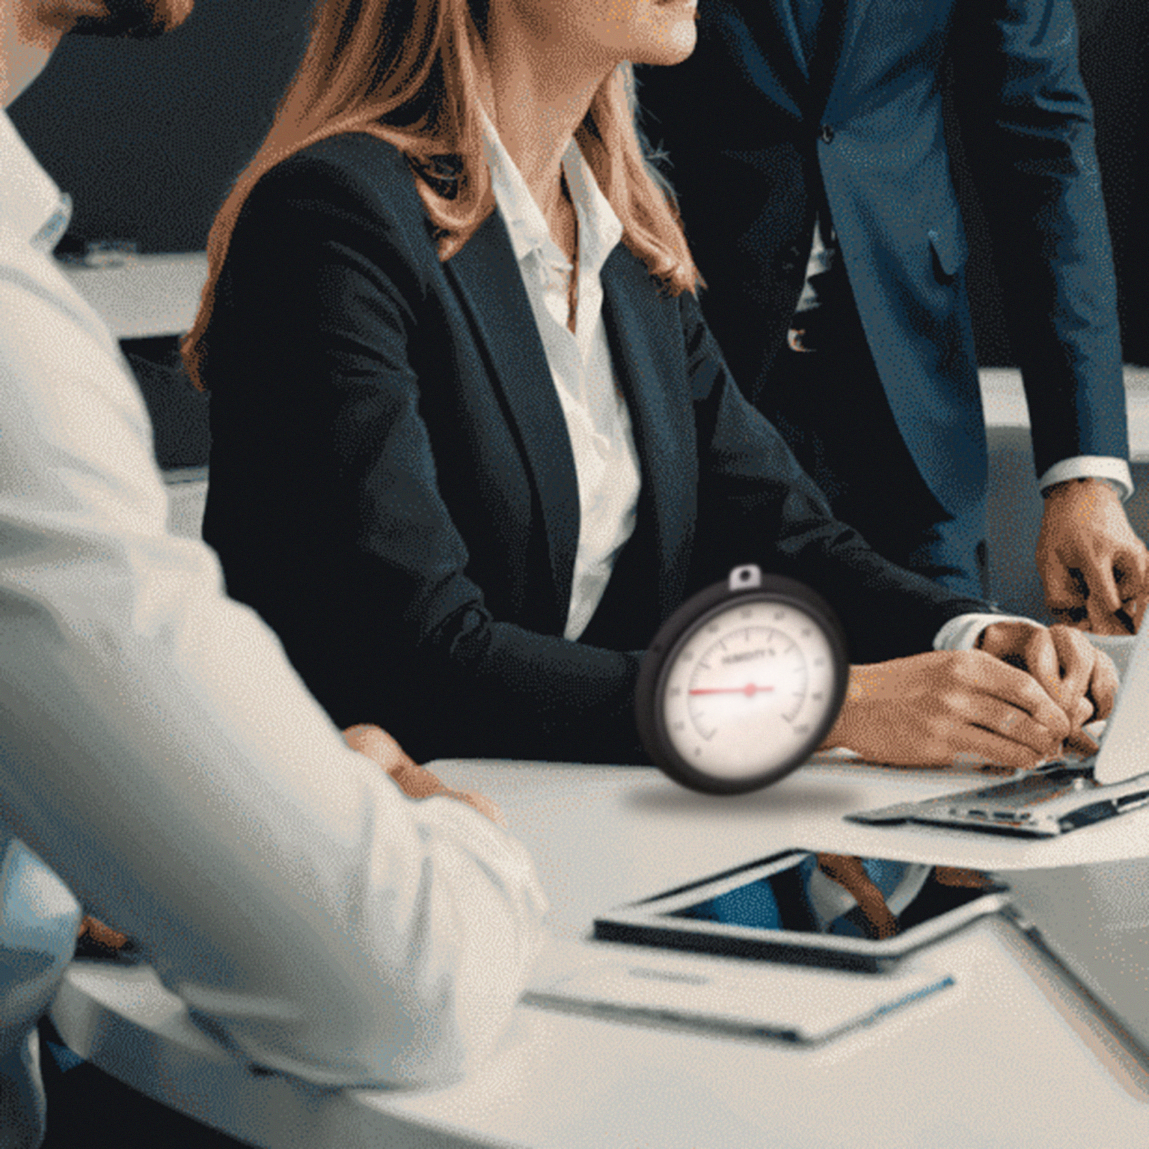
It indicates 20 %
